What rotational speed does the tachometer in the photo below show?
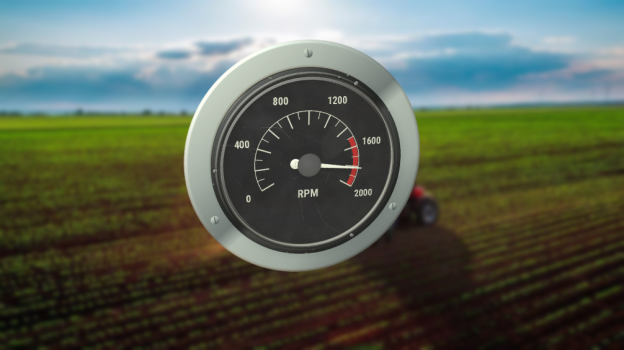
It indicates 1800 rpm
